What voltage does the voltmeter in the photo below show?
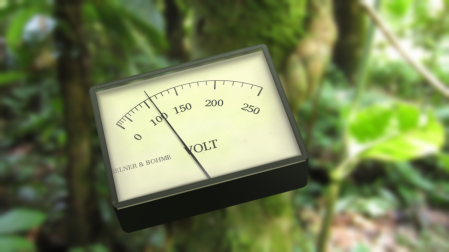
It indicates 110 V
